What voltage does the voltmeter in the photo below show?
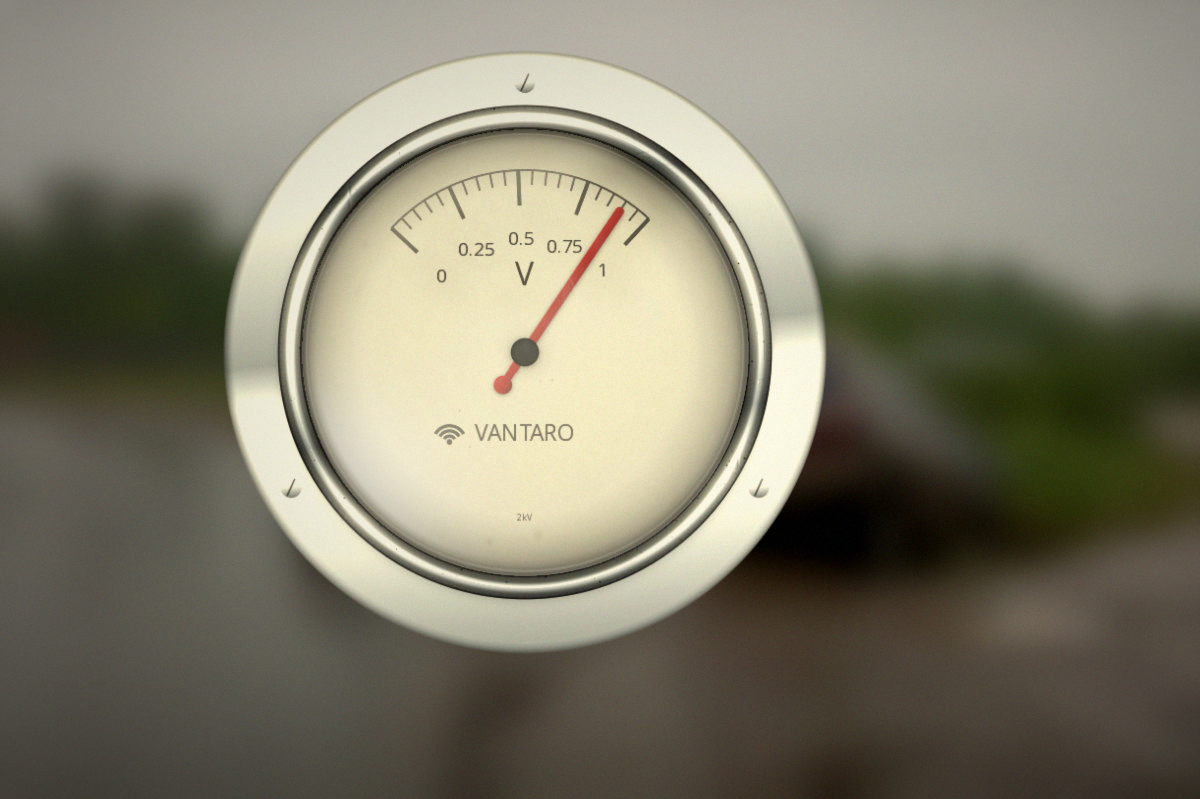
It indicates 0.9 V
